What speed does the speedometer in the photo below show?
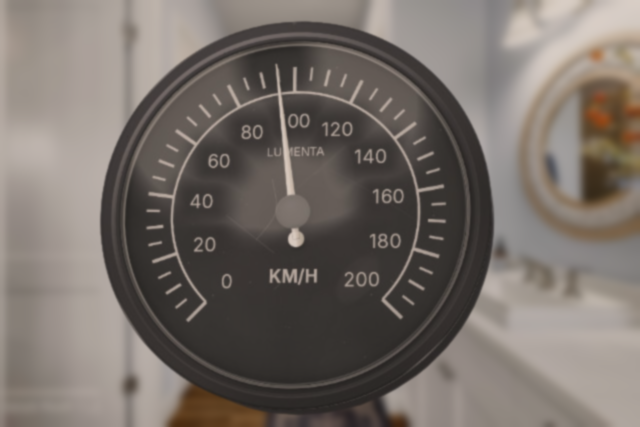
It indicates 95 km/h
